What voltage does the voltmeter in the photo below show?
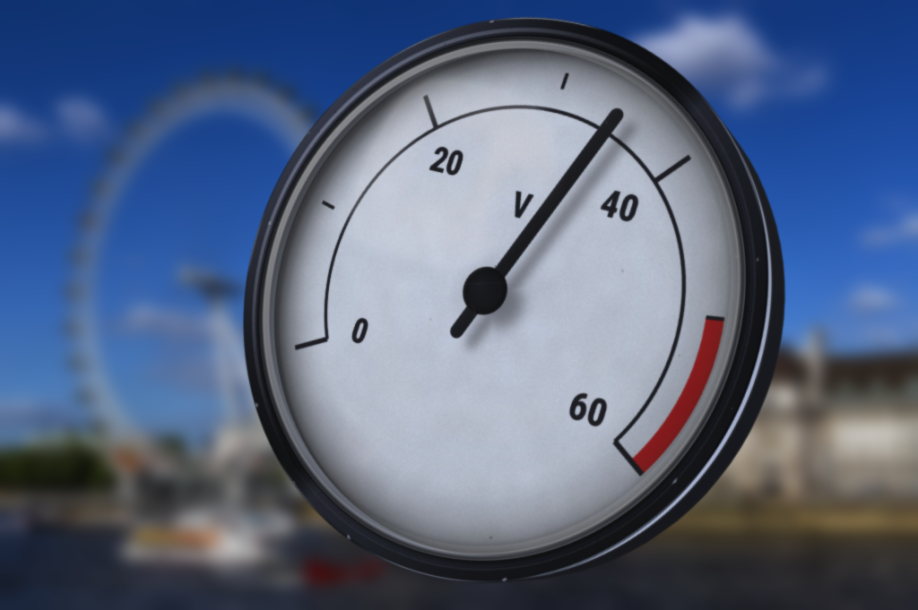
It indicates 35 V
